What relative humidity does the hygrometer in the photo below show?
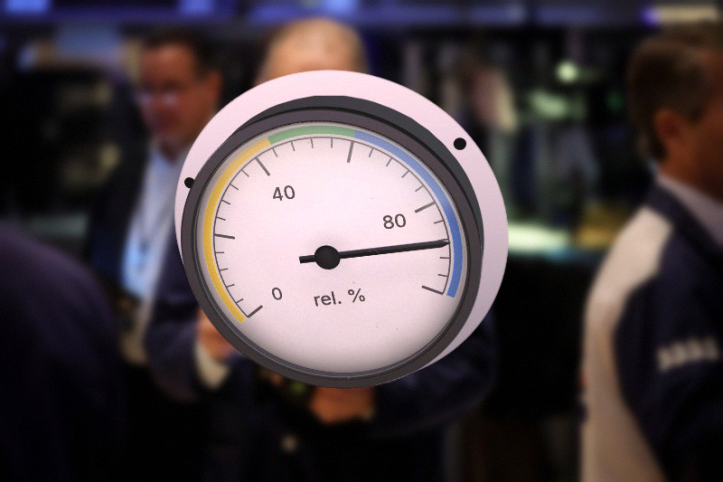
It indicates 88 %
